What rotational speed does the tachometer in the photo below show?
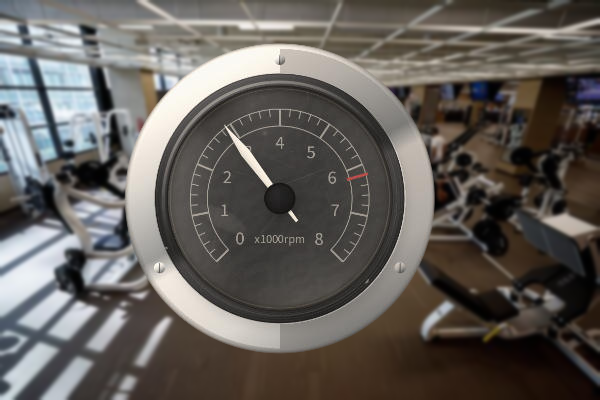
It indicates 2900 rpm
